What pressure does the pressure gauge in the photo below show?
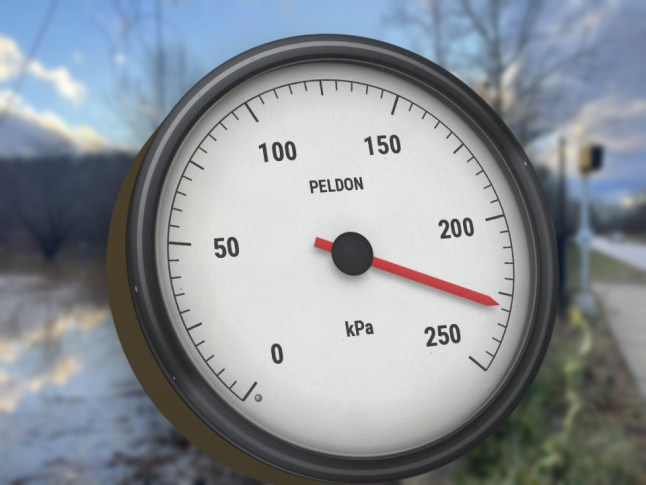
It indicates 230 kPa
